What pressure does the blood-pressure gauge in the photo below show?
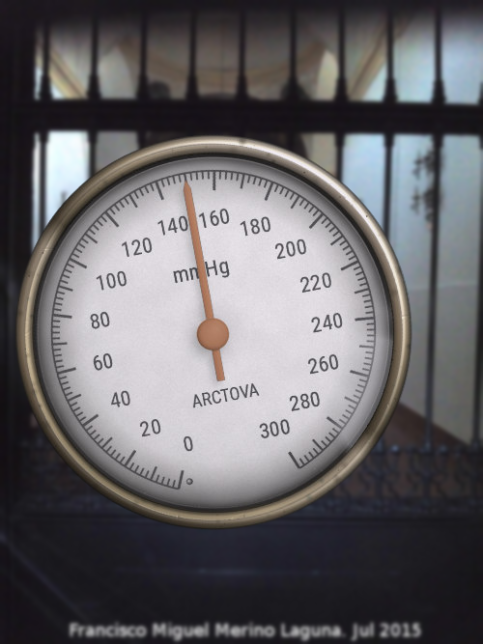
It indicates 150 mmHg
